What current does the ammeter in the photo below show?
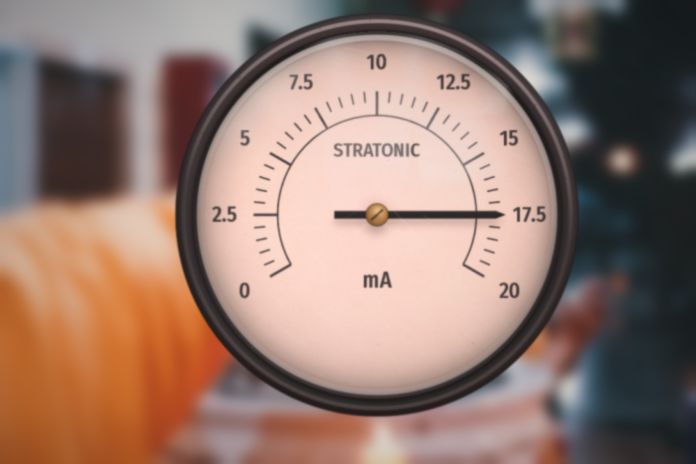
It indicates 17.5 mA
